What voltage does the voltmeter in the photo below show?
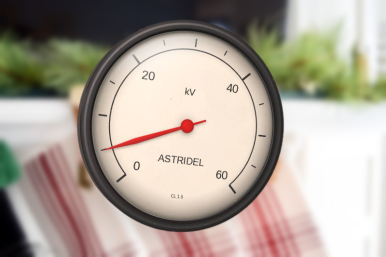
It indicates 5 kV
